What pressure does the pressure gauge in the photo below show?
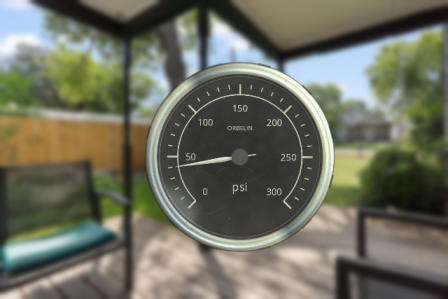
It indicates 40 psi
